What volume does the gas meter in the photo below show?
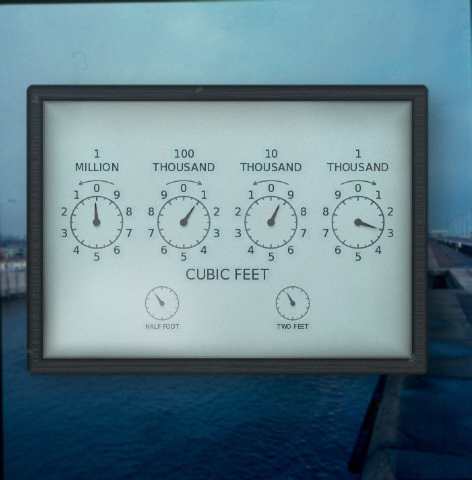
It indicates 9300 ft³
